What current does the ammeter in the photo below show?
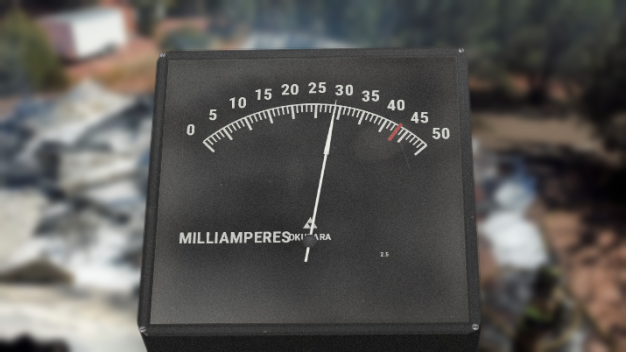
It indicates 29 mA
